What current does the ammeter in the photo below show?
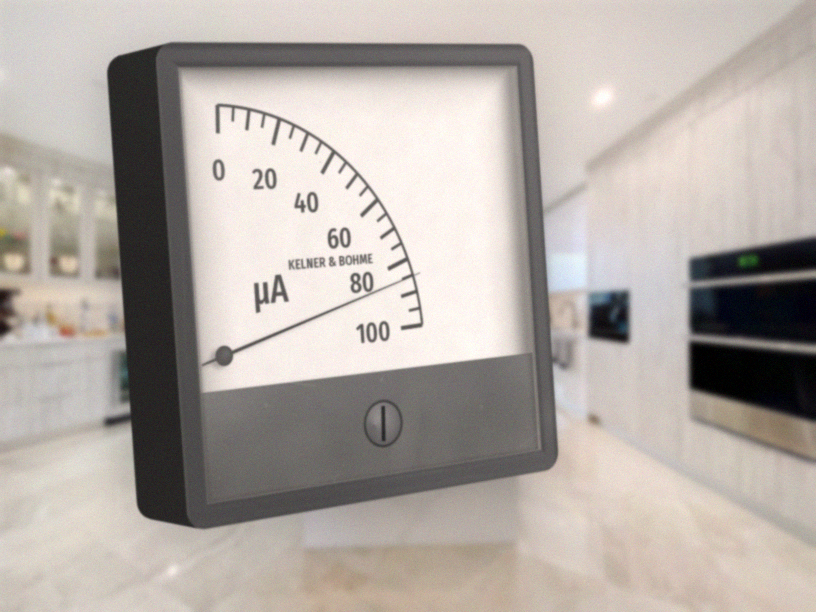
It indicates 85 µA
